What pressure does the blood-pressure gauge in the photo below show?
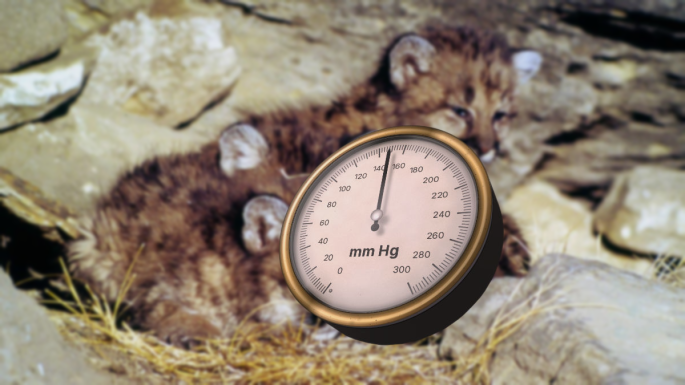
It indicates 150 mmHg
